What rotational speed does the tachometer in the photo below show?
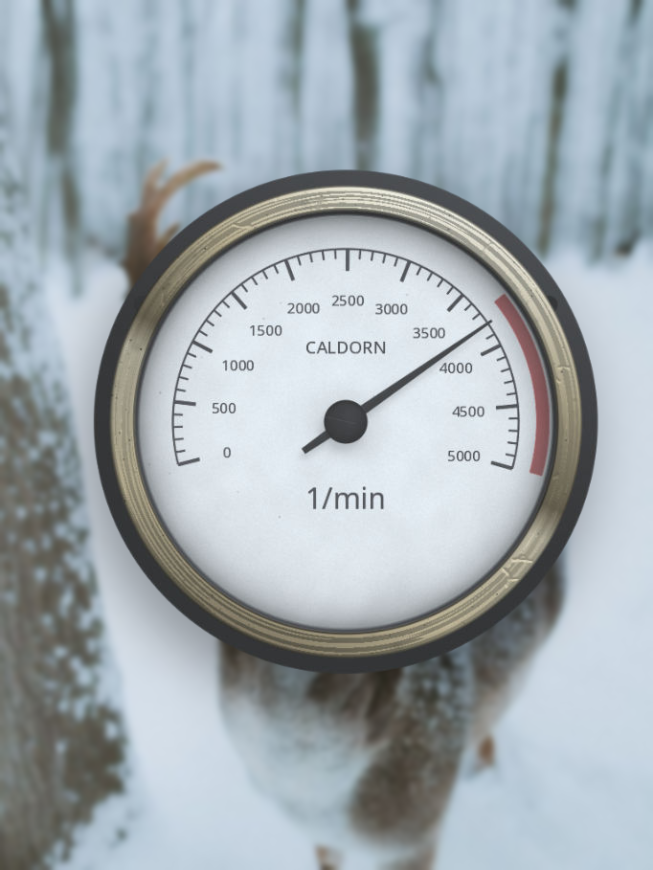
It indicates 3800 rpm
